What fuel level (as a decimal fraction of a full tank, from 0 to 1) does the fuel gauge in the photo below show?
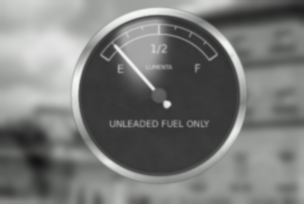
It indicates 0.125
